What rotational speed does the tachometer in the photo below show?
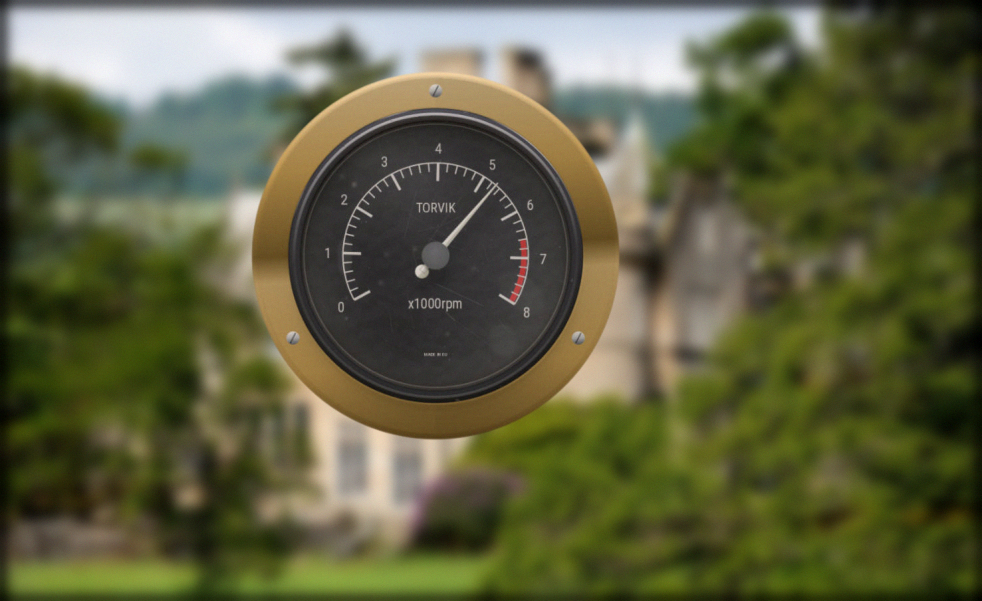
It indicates 5300 rpm
